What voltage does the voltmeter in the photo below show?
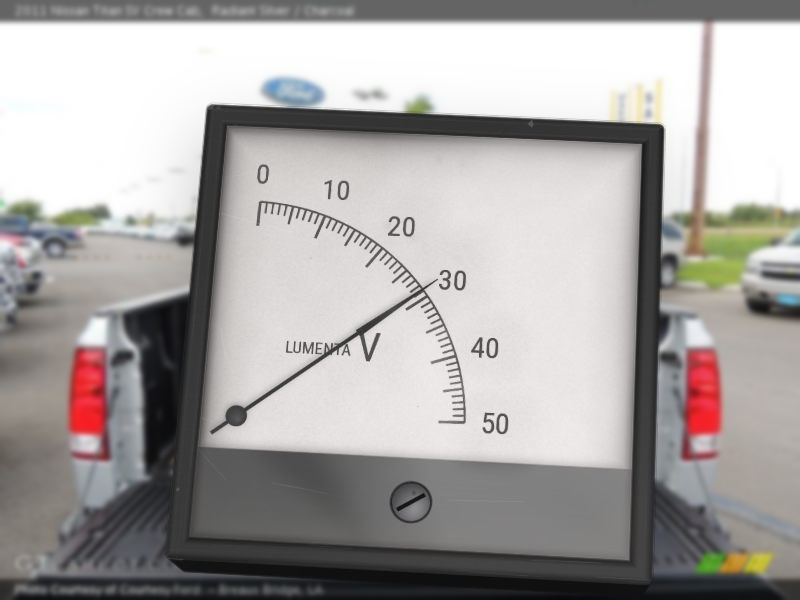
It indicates 29 V
